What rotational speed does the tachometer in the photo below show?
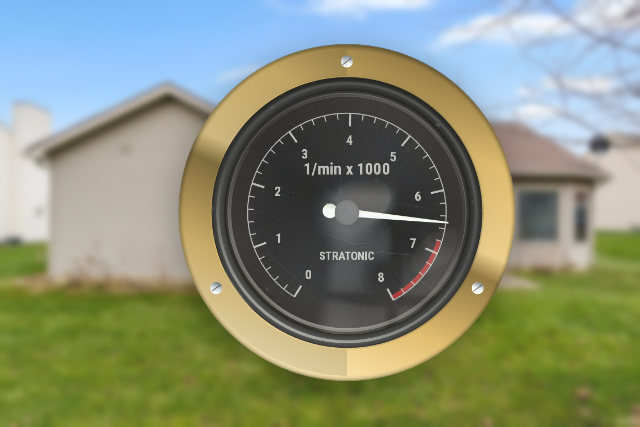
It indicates 6500 rpm
